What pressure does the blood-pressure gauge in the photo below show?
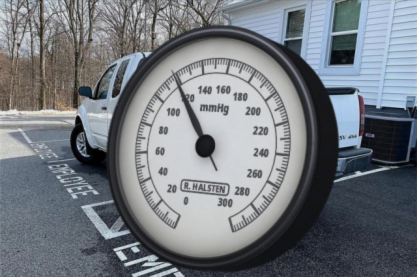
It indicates 120 mmHg
